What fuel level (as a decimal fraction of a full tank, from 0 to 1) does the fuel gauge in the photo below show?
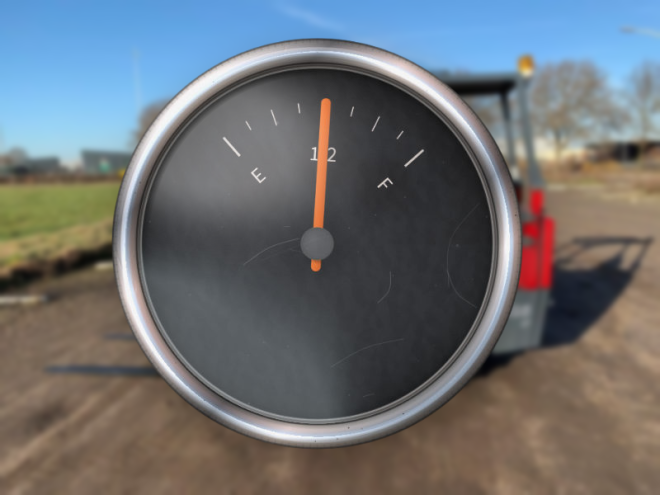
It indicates 0.5
